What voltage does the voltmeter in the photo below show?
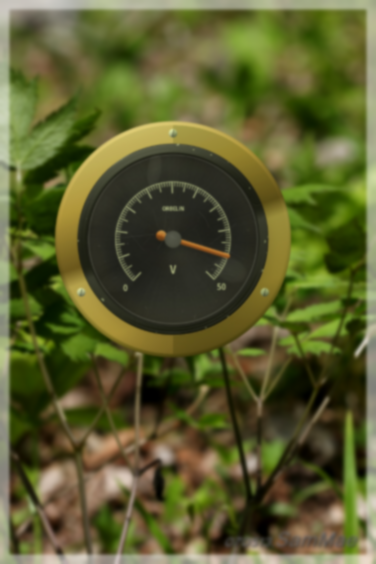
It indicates 45 V
